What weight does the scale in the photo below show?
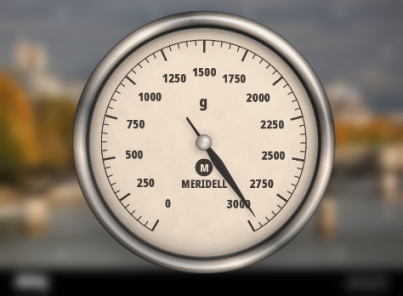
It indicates 2950 g
